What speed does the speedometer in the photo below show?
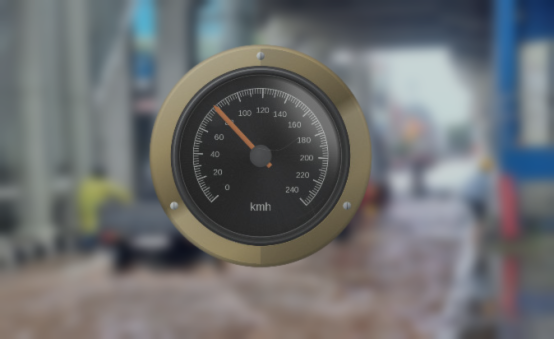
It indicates 80 km/h
